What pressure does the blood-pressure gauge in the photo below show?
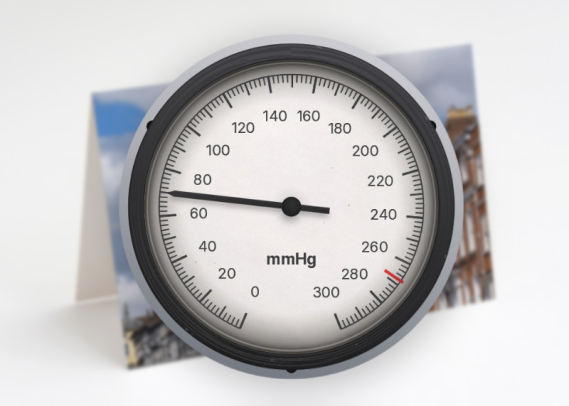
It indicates 70 mmHg
